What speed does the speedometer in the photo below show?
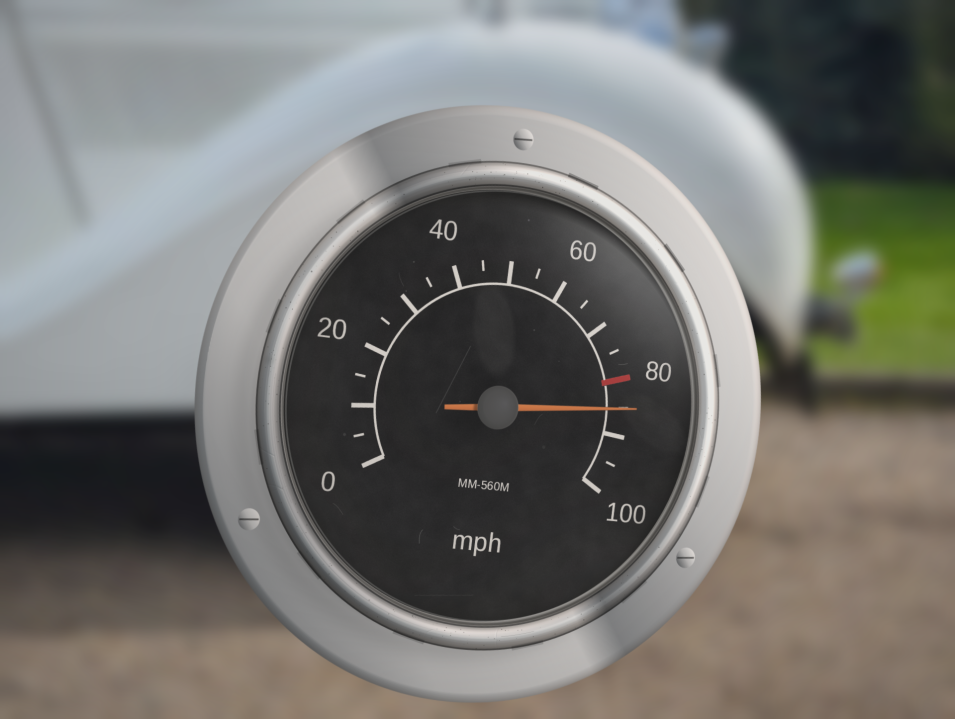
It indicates 85 mph
